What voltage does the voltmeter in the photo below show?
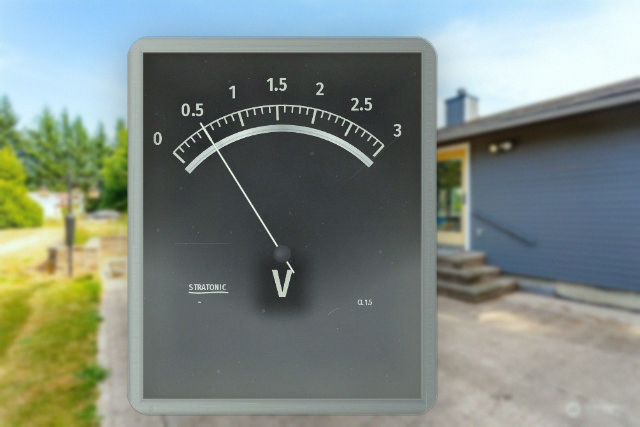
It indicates 0.5 V
